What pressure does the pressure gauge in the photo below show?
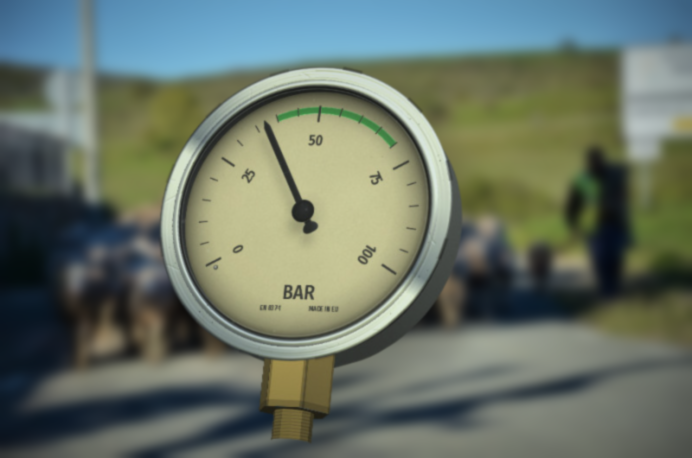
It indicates 37.5 bar
